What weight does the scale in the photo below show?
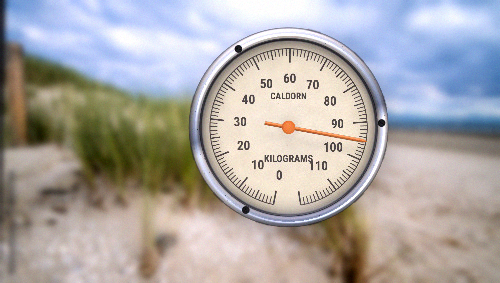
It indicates 95 kg
